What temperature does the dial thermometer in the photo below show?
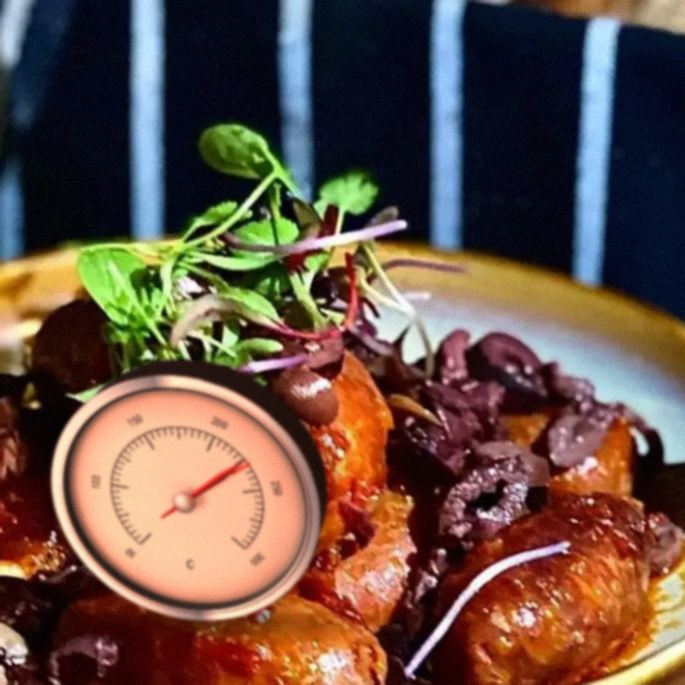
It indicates 225 °C
